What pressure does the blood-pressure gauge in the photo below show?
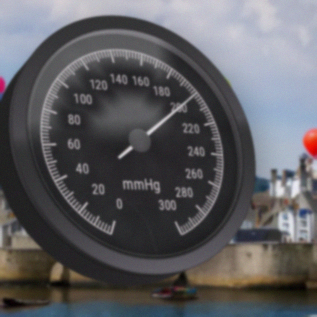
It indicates 200 mmHg
